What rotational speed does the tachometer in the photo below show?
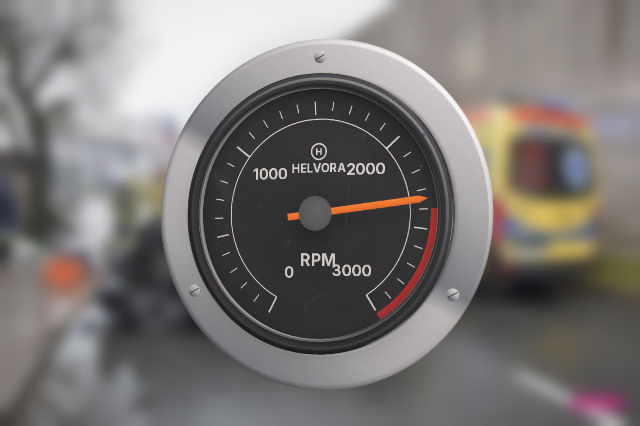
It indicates 2350 rpm
